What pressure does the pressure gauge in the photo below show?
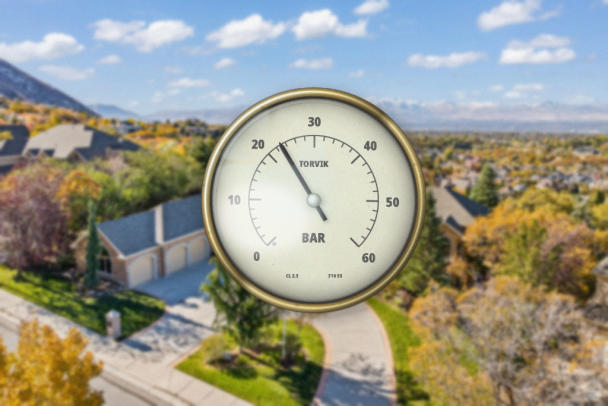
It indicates 23 bar
